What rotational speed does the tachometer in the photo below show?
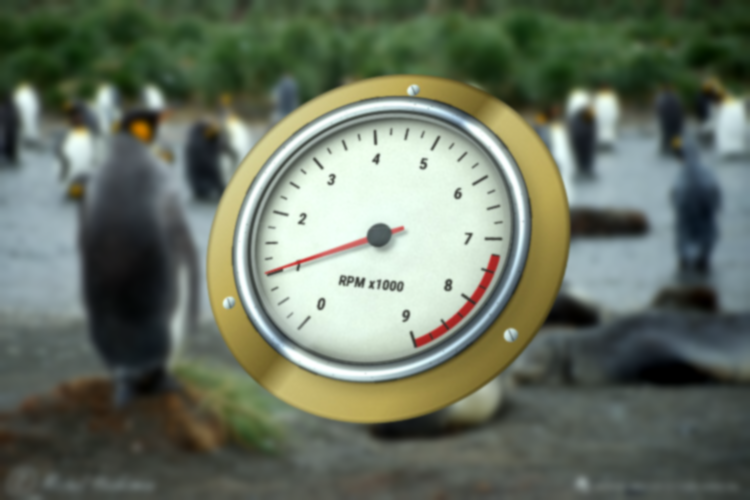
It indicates 1000 rpm
